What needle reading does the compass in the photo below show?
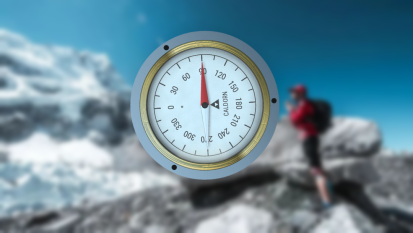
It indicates 90 °
